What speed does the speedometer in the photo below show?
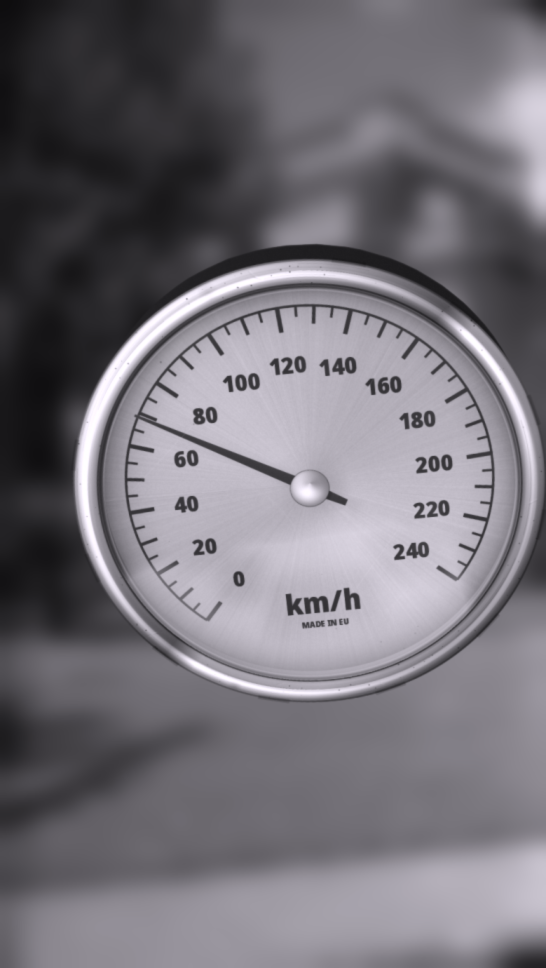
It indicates 70 km/h
